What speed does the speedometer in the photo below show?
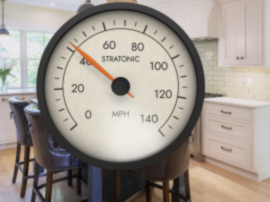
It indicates 42.5 mph
